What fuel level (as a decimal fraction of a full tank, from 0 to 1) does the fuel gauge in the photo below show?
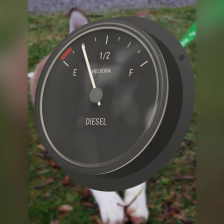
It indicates 0.25
